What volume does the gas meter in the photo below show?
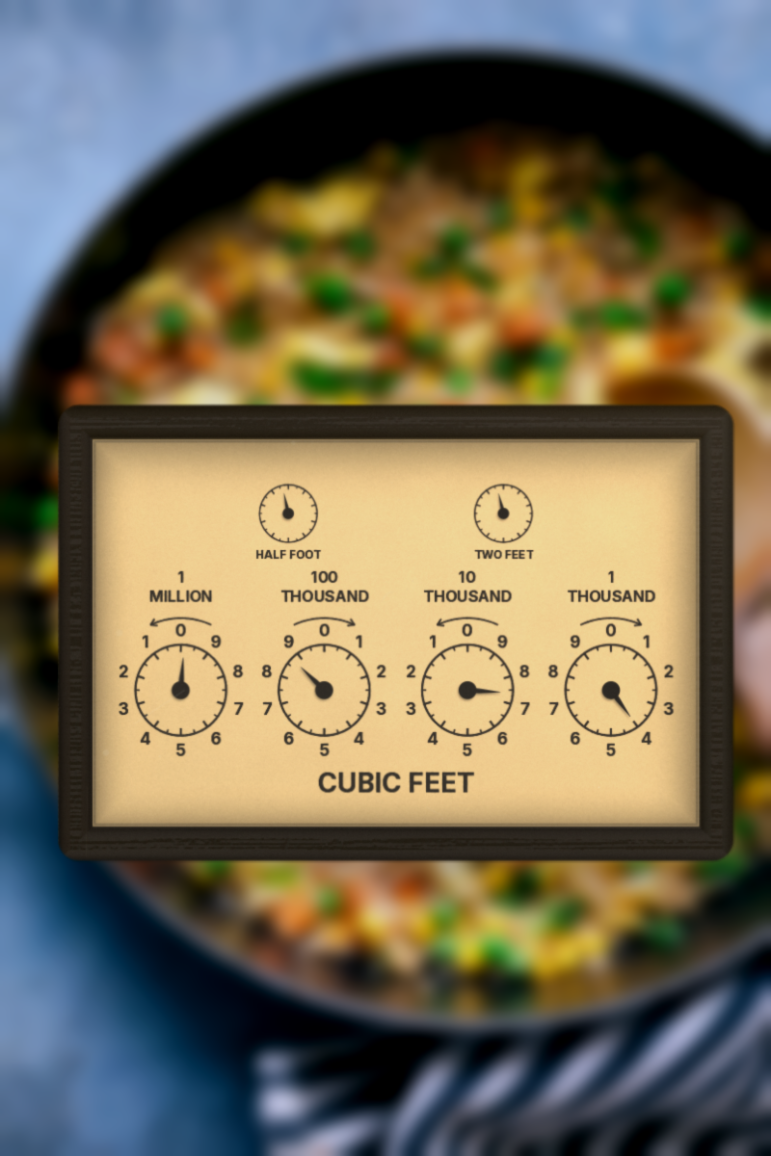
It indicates 987400 ft³
